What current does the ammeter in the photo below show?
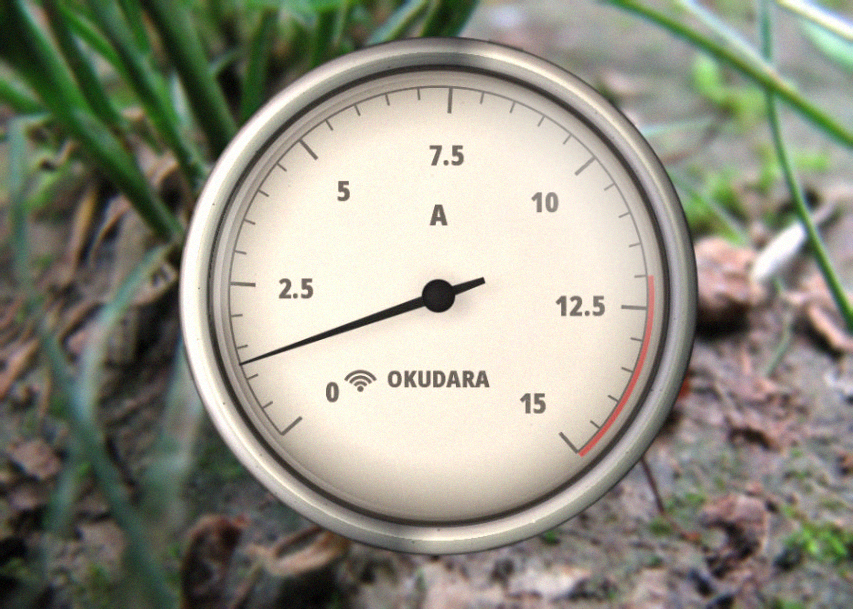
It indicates 1.25 A
